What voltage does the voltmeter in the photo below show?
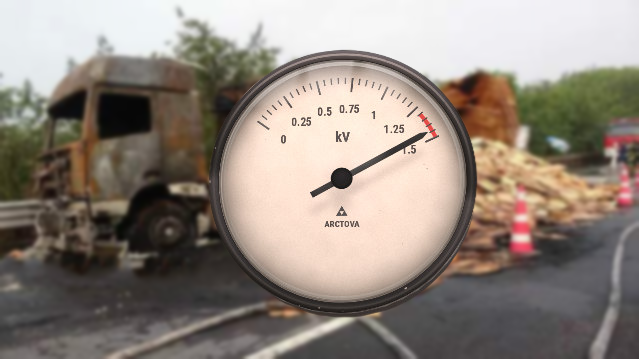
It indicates 1.45 kV
